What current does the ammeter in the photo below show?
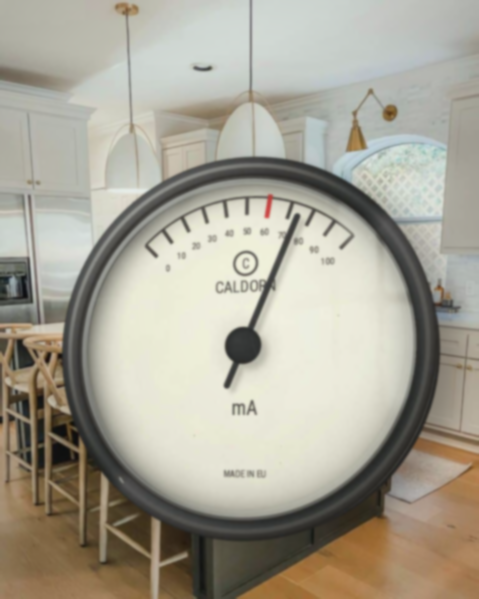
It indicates 75 mA
